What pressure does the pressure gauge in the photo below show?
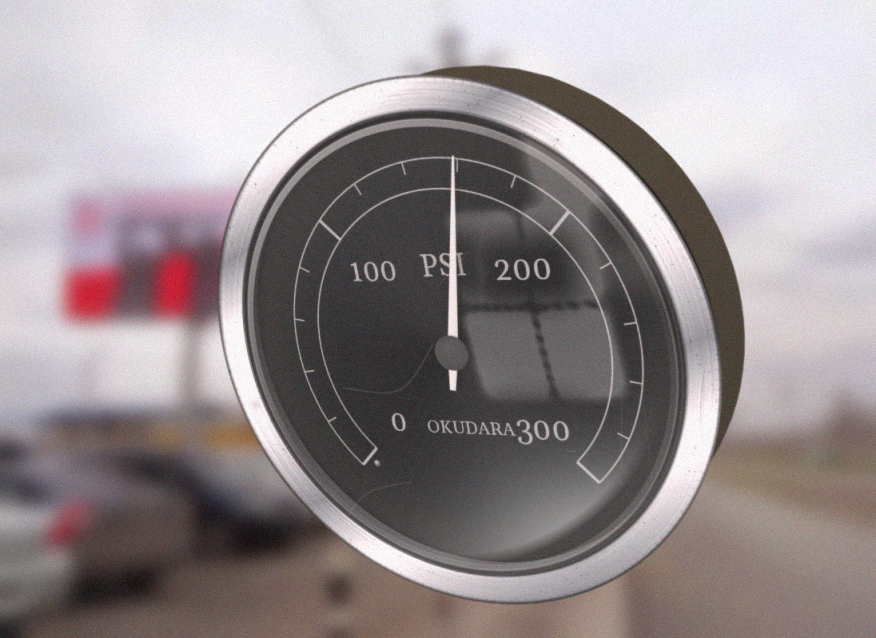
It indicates 160 psi
